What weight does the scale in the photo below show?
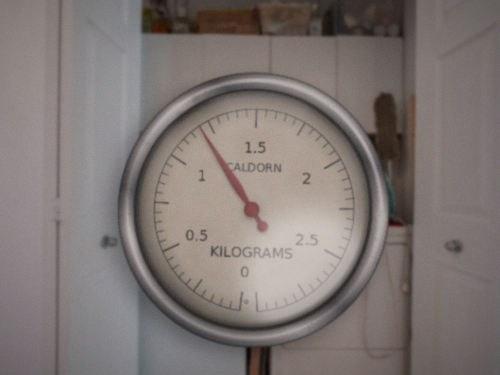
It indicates 1.2 kg
